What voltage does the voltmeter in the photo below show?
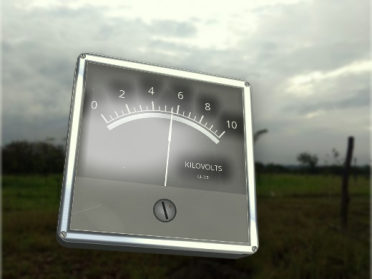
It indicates 5.5 kV
